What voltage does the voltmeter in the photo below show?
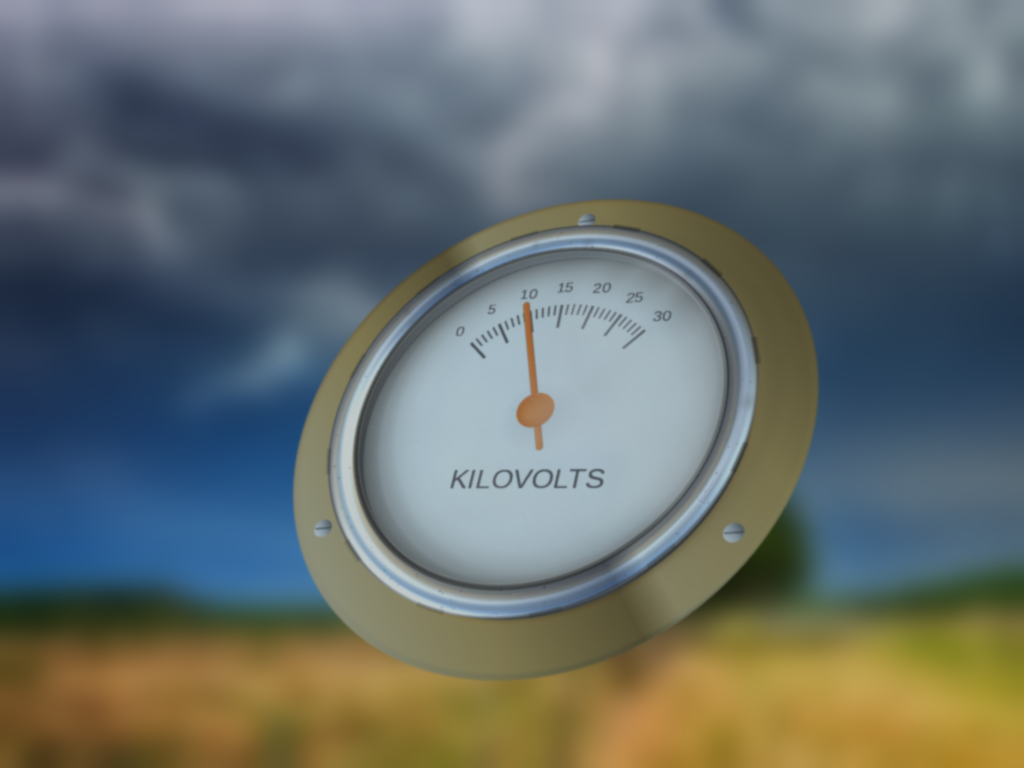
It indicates 10 kV
